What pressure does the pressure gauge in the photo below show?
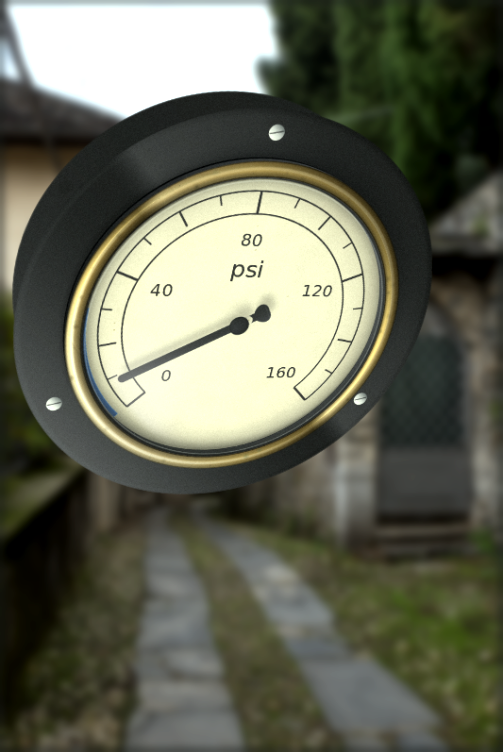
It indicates 10 psi
